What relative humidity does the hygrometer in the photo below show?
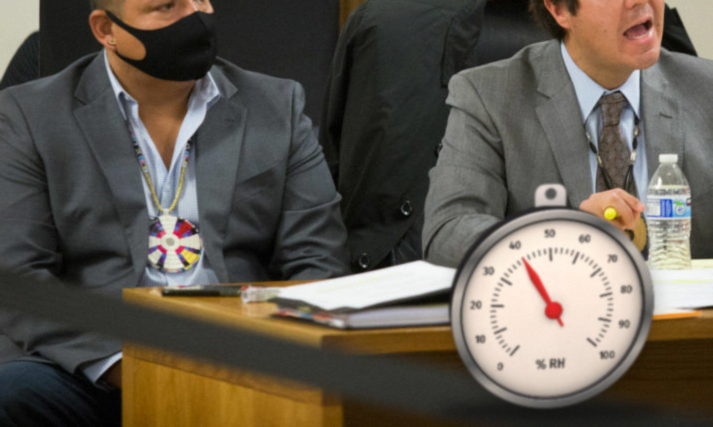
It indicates 40 %
